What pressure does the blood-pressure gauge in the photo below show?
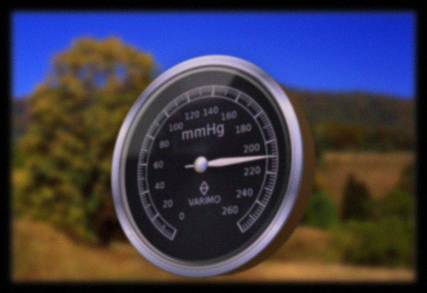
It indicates 210 mmHg
